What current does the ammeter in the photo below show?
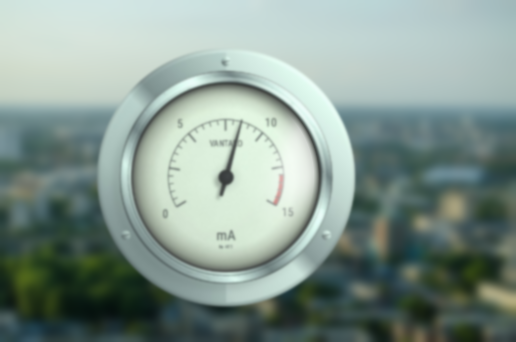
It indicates 8.5 mA
